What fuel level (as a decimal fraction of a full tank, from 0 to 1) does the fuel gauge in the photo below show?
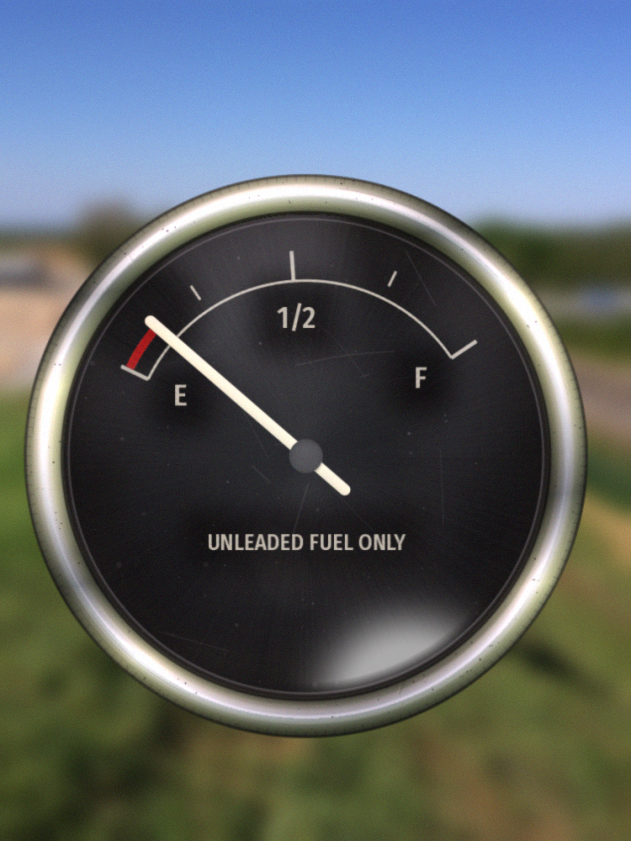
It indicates 0.125
